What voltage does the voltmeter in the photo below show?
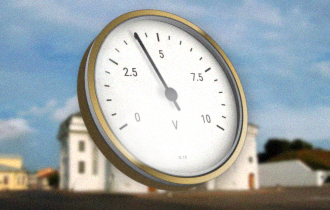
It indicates 4 V
